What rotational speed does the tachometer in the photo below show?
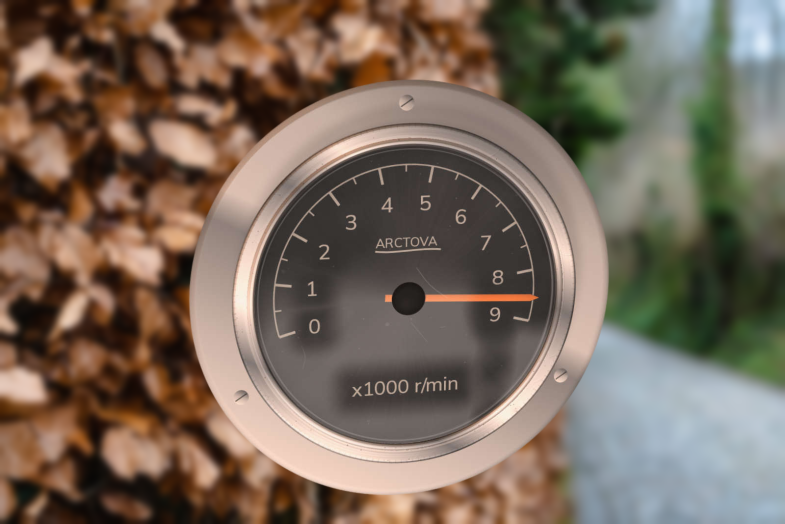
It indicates 8500 rpm
